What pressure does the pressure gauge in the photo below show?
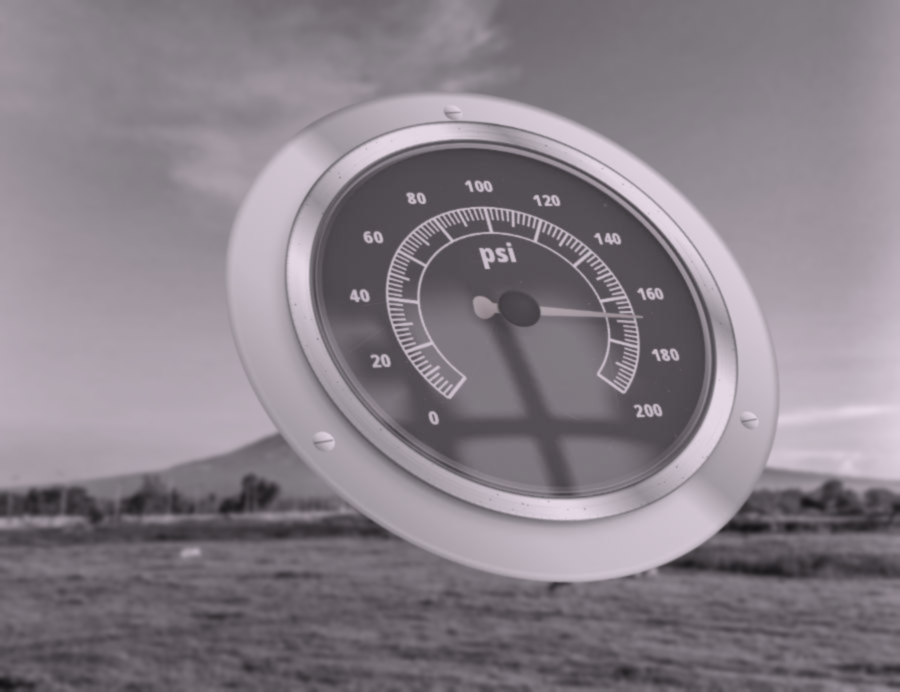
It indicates 170 psi
